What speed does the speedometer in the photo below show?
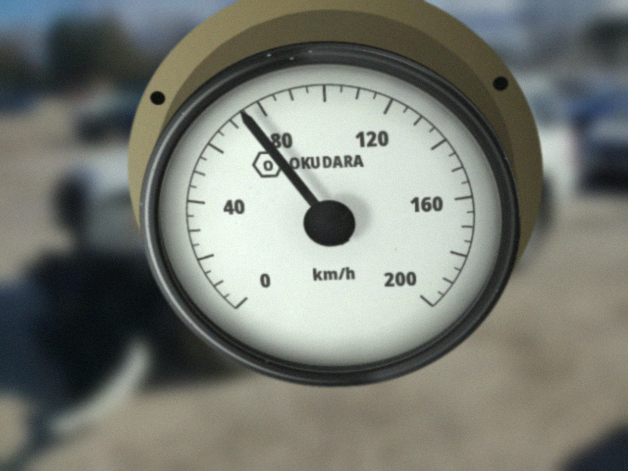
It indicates 75 km/h
